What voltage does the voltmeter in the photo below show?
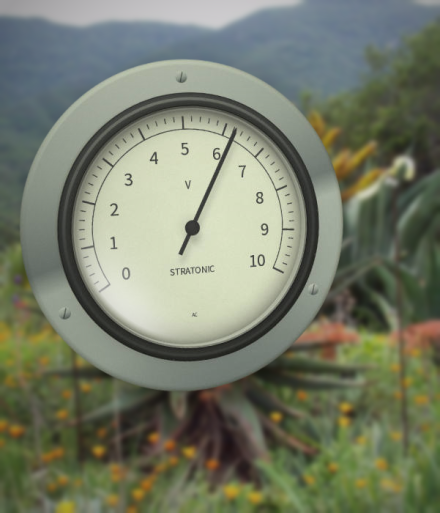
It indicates 6.2 V
